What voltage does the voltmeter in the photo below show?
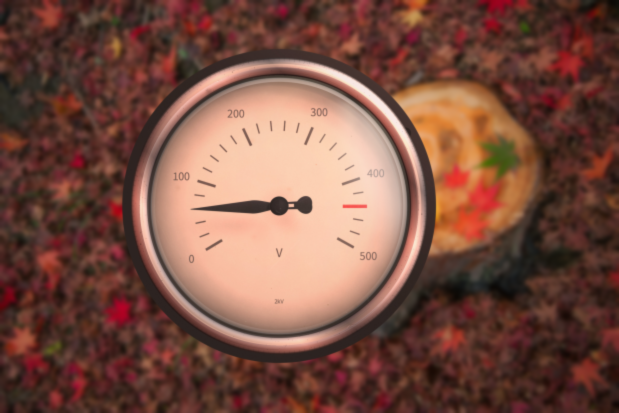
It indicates 60 V
